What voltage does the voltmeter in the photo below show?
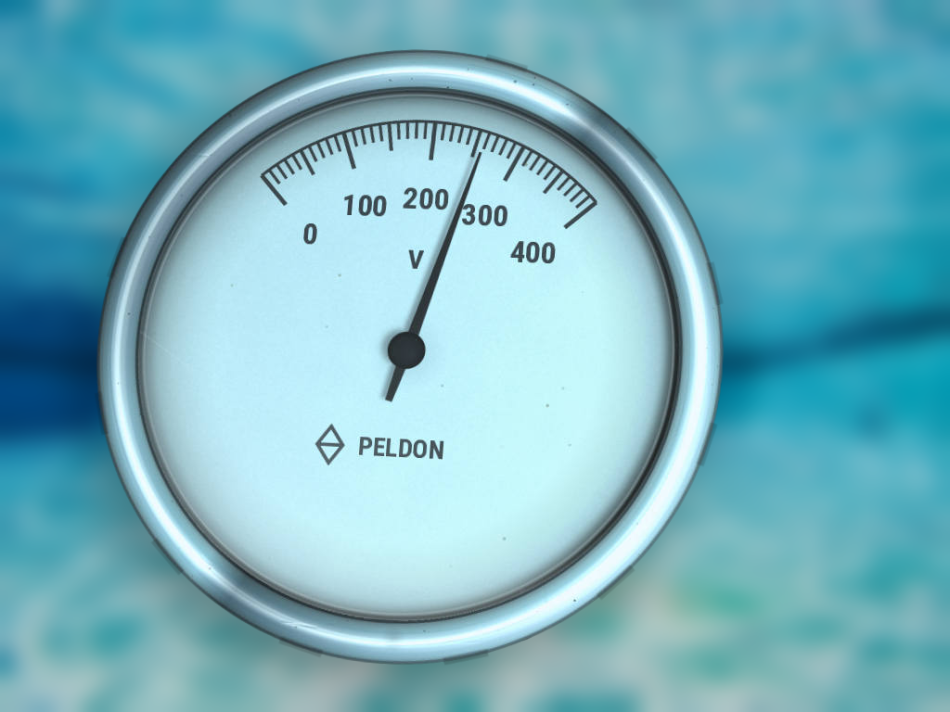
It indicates 260 V
